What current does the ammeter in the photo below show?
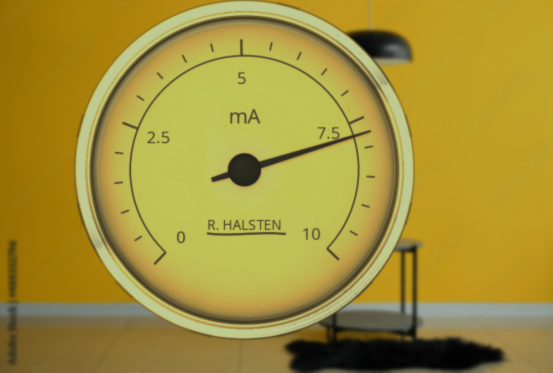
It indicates 7.75 mA
